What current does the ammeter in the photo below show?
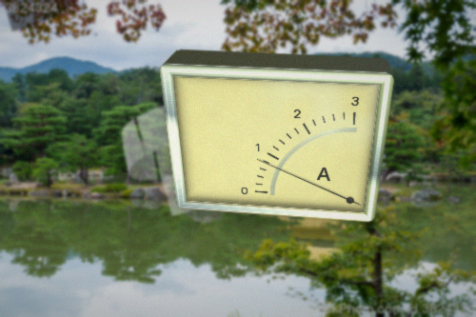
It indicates 0.8 A
